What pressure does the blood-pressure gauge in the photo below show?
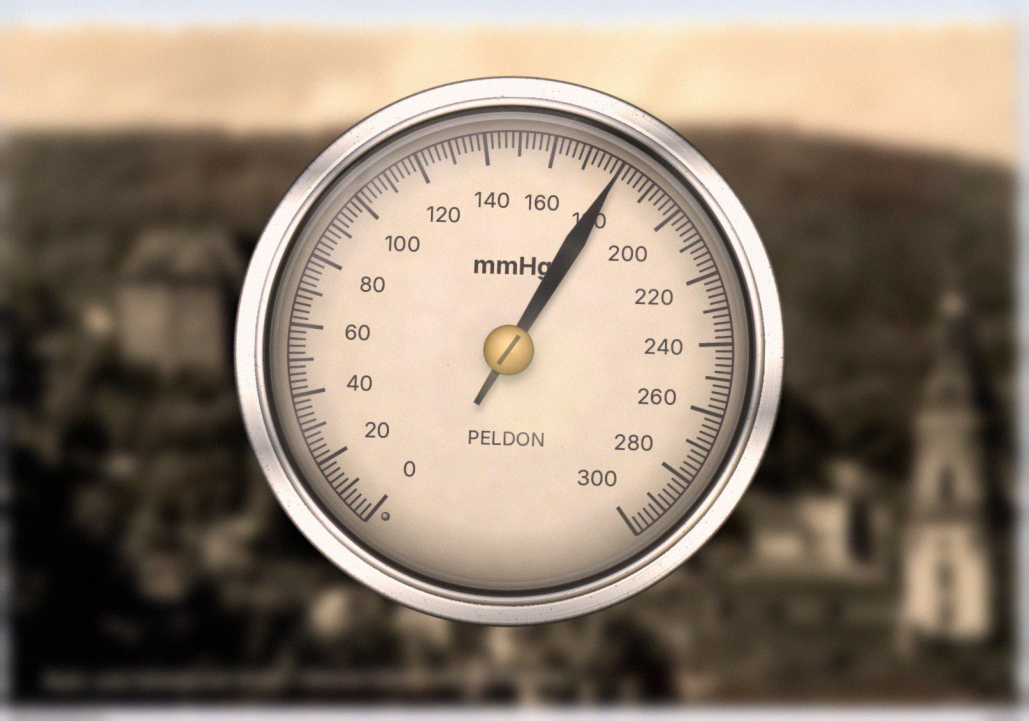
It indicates 180 mmHg
